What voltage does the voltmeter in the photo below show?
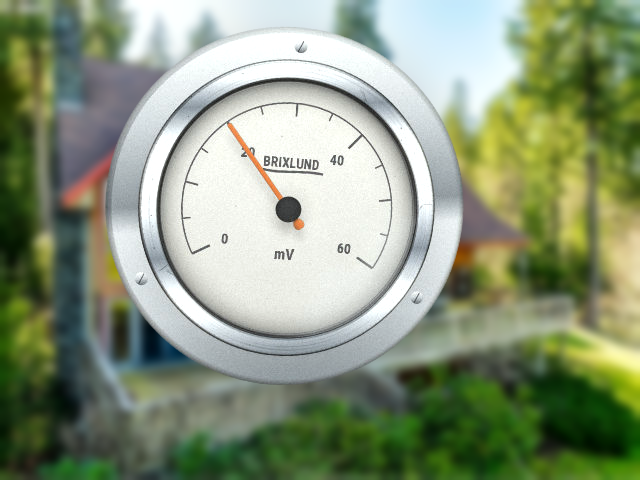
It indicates 20 mV
